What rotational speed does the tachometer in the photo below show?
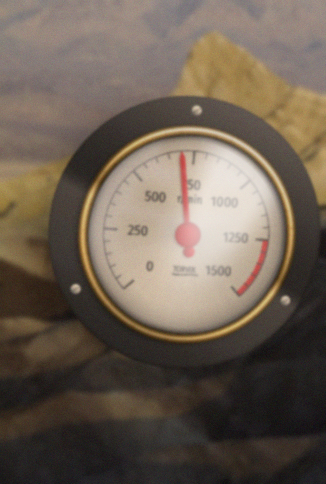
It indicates 700 rpm
